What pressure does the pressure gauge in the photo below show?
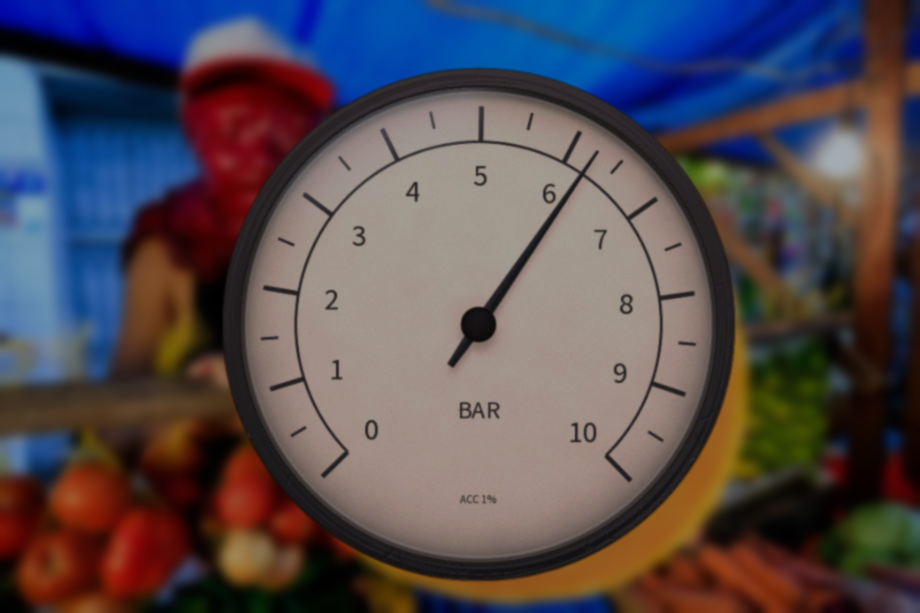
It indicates 6.25 bar
